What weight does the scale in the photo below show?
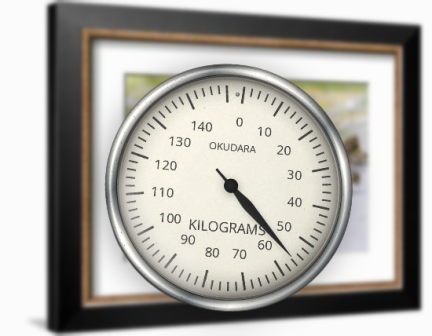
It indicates 56 kg
